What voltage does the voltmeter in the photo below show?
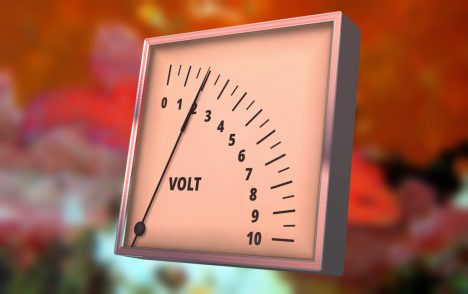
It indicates 2 V
